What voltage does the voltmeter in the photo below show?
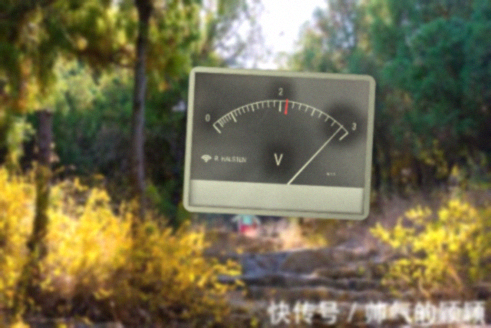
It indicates 2.9 V
